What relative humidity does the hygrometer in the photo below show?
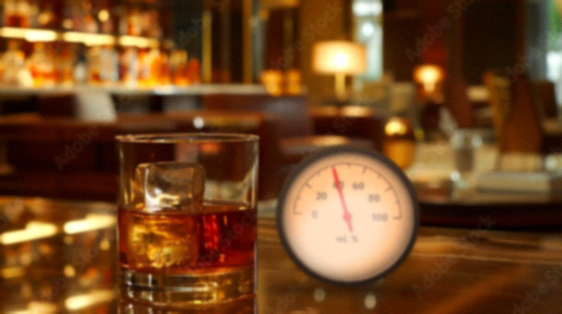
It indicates 40 %
